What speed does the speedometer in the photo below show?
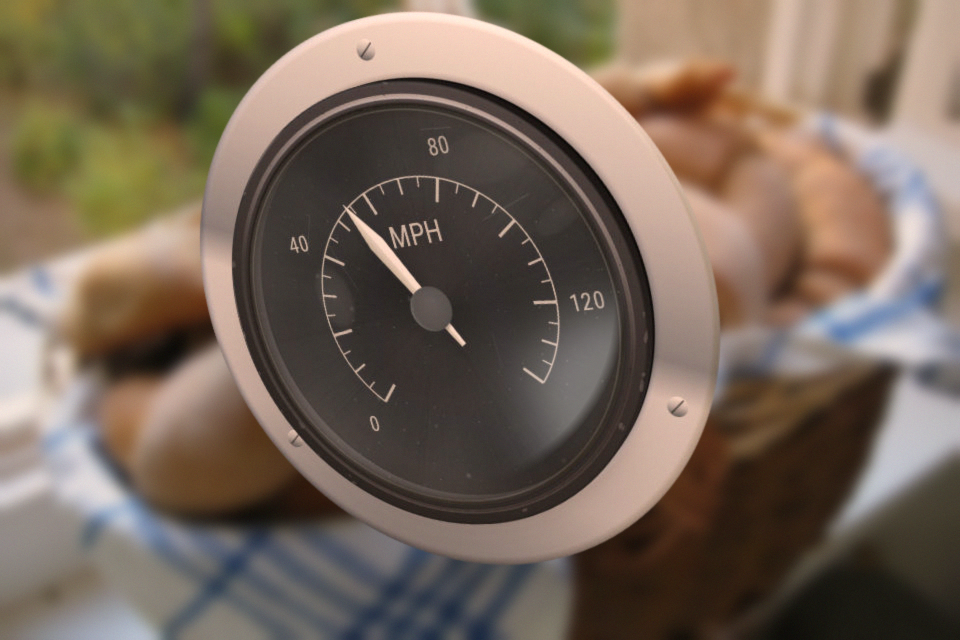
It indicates 55 mph
